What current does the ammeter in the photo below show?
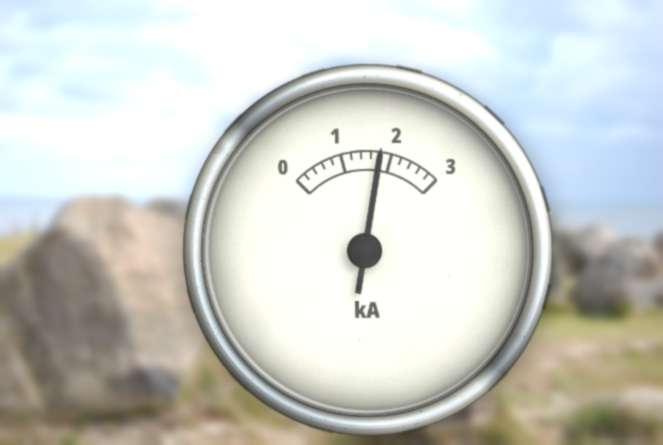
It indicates 1.8 kA
